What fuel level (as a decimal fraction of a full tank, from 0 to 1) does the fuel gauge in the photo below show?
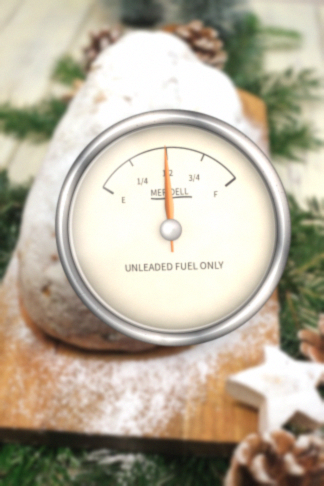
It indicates 0.5
